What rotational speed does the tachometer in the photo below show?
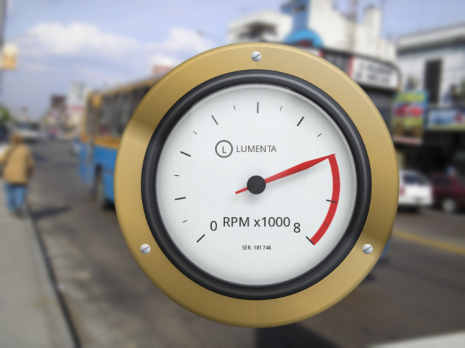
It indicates 6000 rpm
